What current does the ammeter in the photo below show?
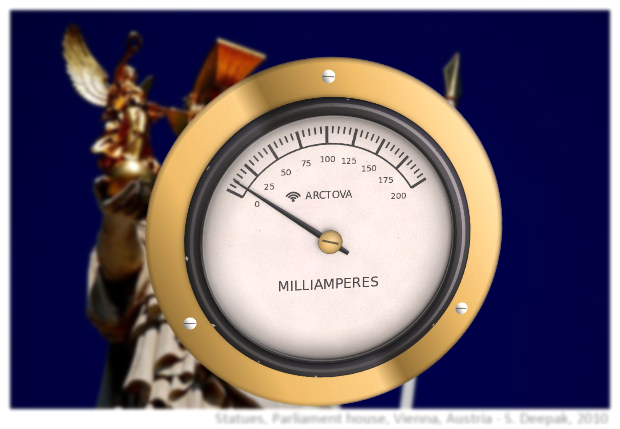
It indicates 10 mA
